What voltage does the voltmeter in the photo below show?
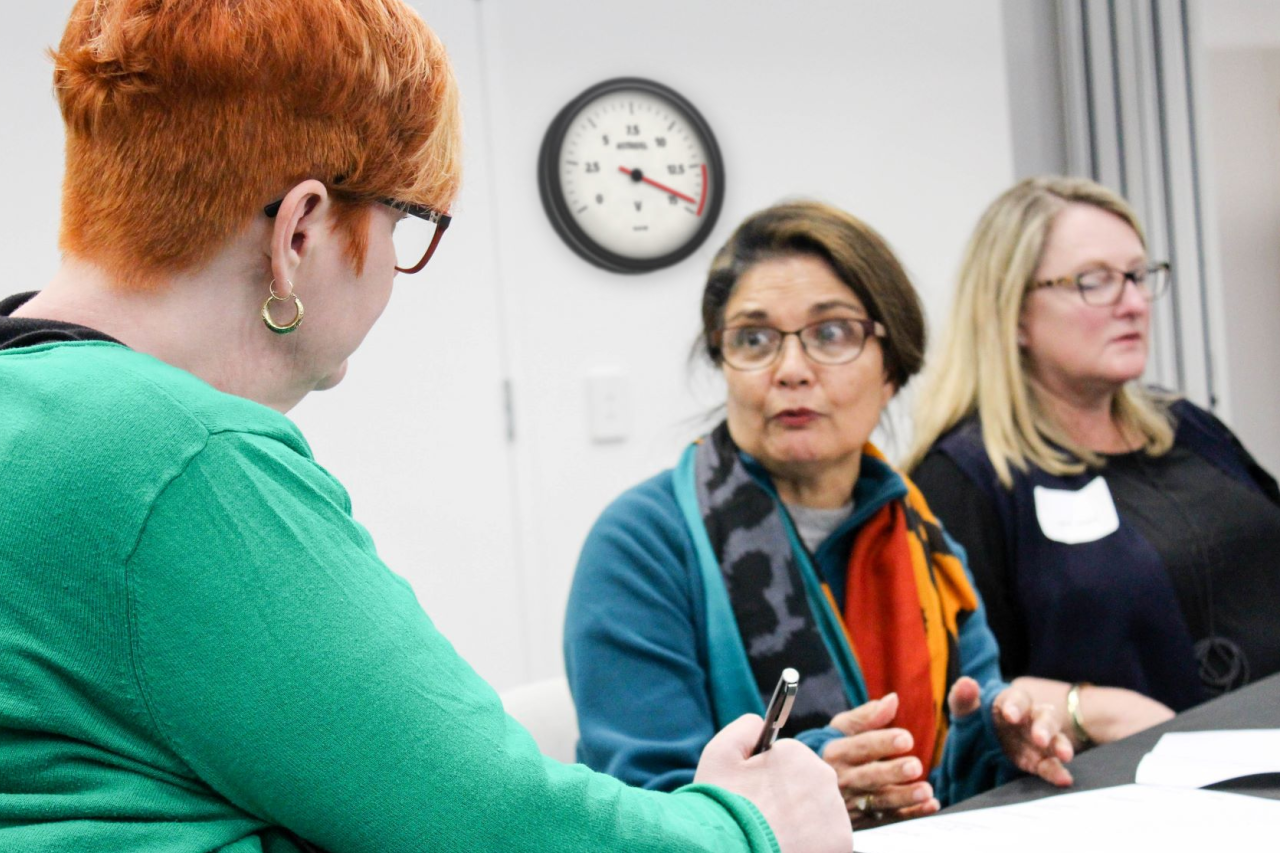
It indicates 14.5 V
